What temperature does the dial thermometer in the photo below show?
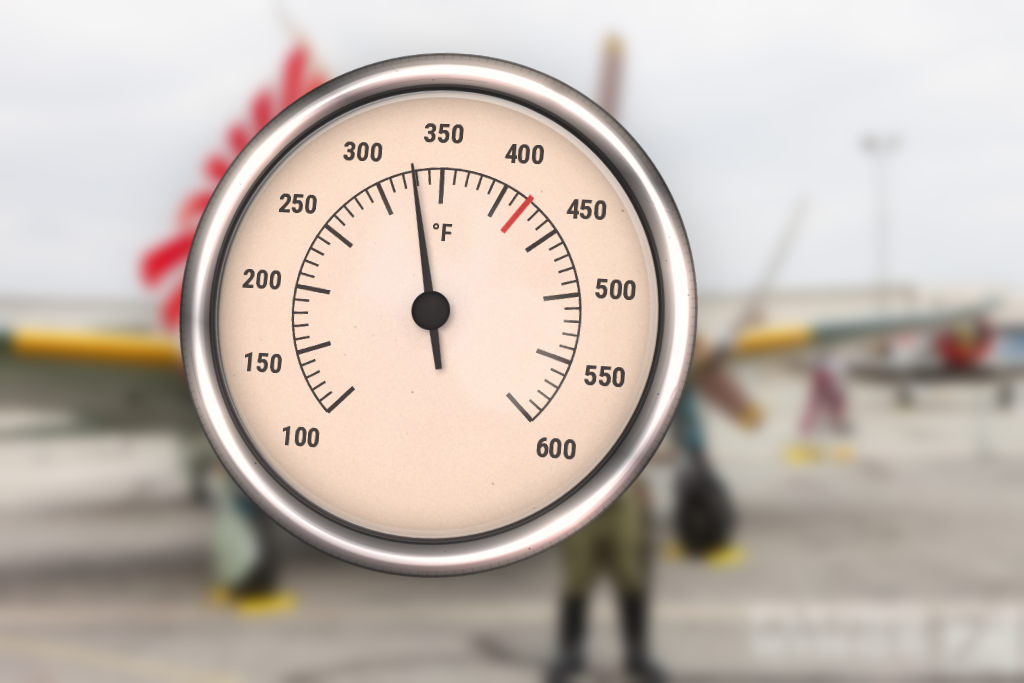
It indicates 330 °F
